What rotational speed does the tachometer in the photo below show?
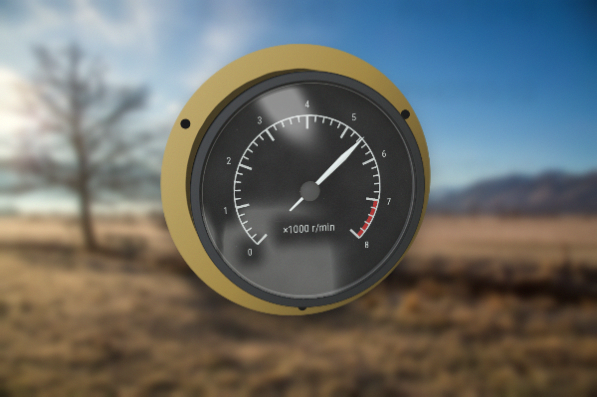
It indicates 5400 rpm
